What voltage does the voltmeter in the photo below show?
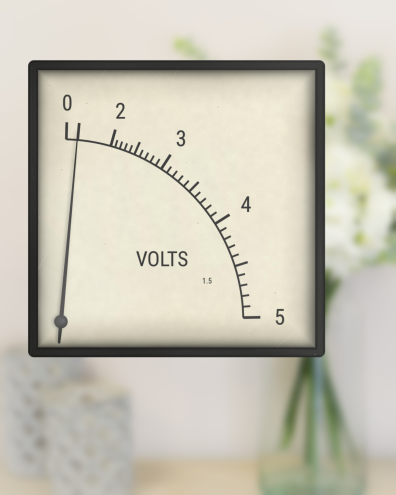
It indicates 1 V
